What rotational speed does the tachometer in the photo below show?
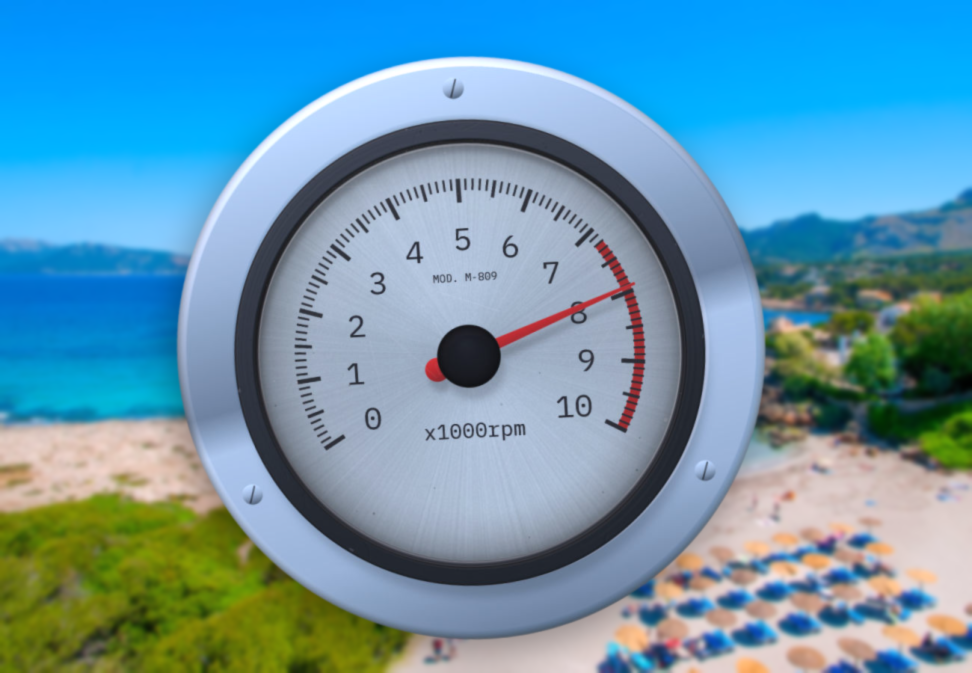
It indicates 7900 rpm
